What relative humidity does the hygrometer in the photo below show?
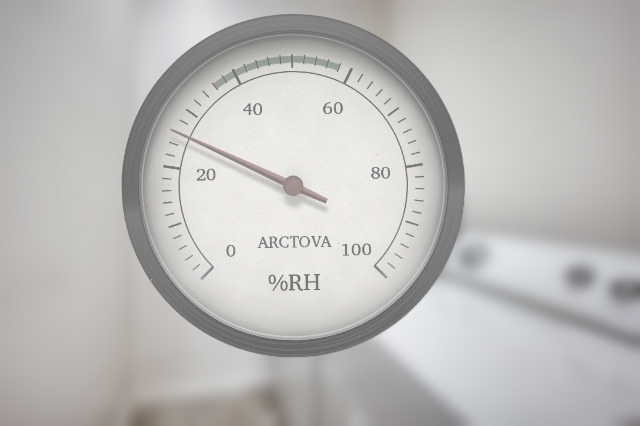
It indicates 26 %
